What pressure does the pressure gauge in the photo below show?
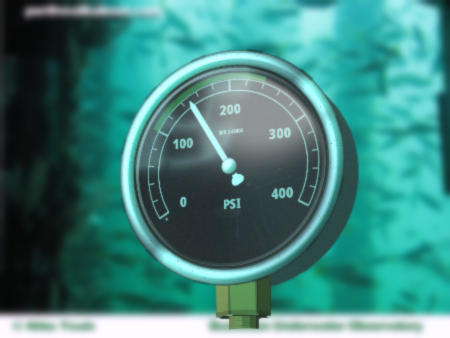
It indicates 150 psi
